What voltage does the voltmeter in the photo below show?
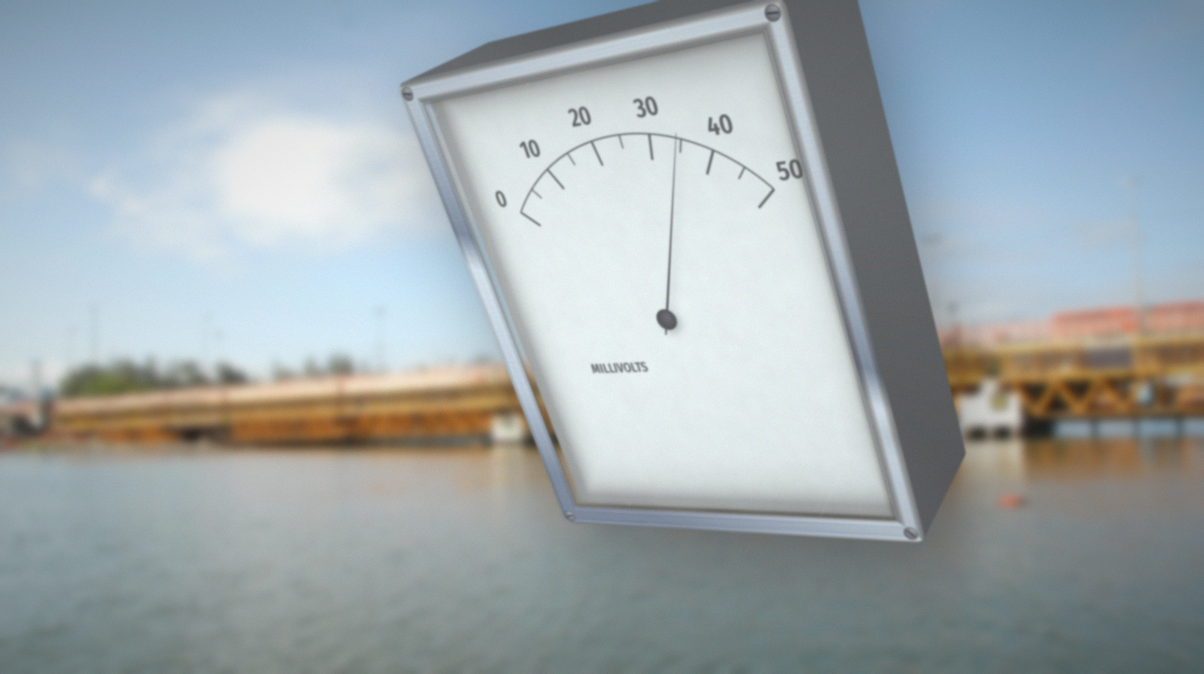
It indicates 35 mV
